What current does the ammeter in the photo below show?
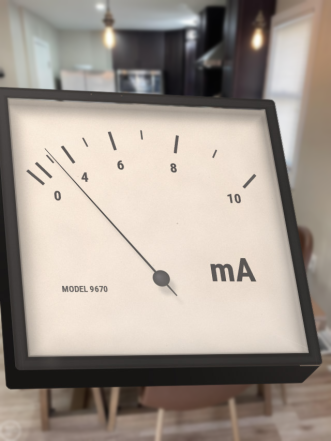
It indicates 3 mA
